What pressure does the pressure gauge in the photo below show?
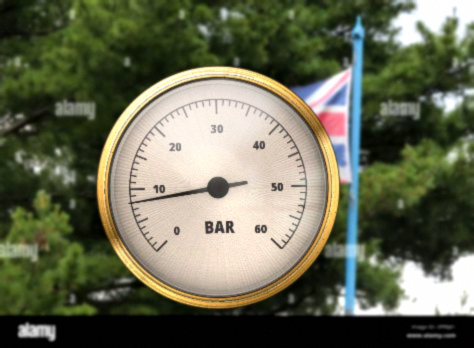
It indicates 8 bar
